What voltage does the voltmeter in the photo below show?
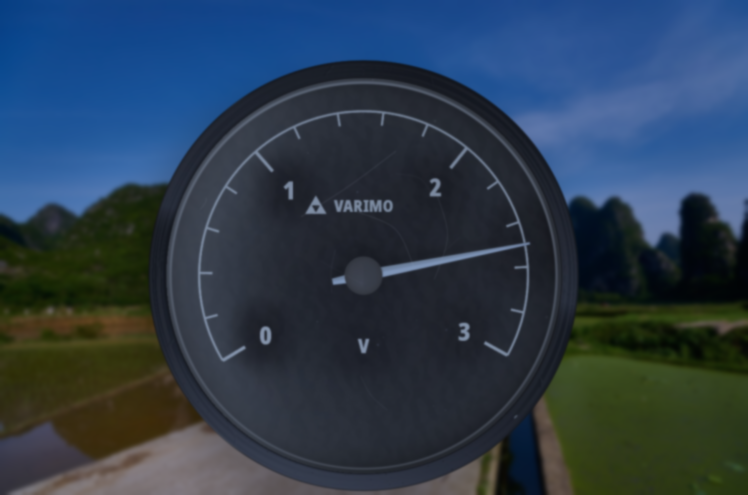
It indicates 2.5 V
